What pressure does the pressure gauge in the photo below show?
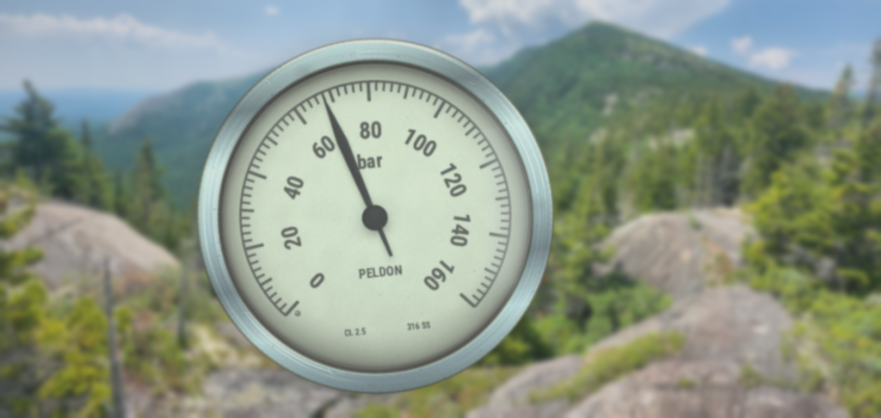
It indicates 68 bar
